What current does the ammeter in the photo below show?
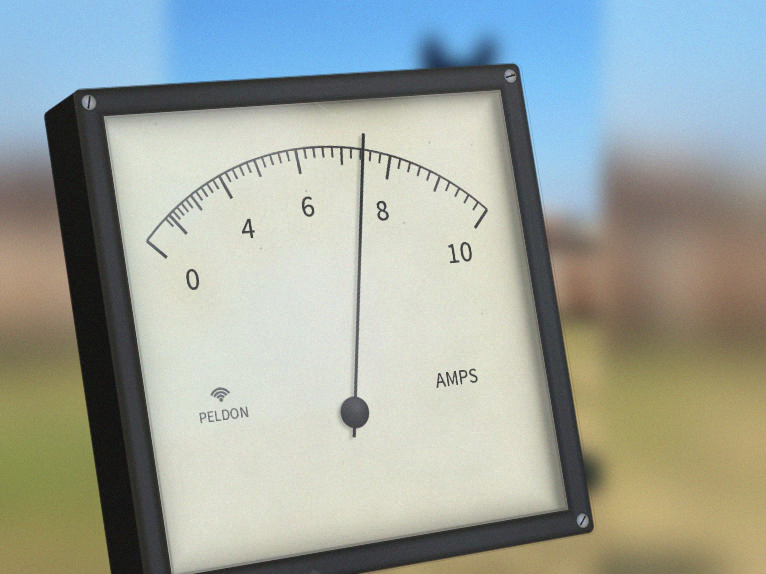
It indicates 7.4 A
